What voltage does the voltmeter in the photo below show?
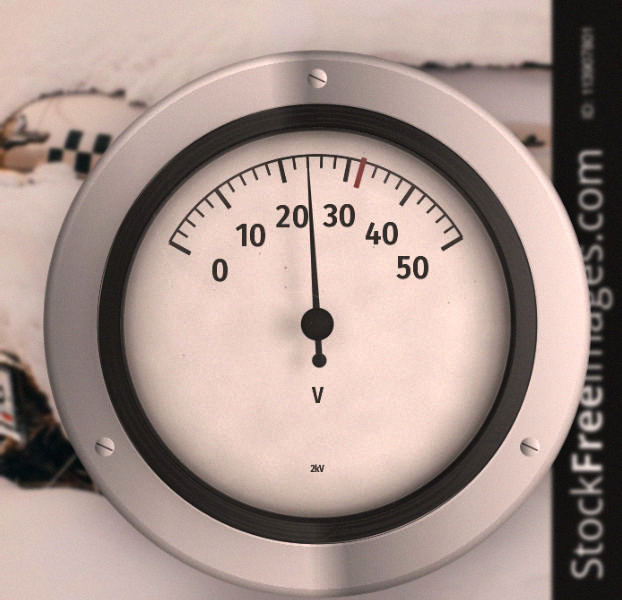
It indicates 24 V
